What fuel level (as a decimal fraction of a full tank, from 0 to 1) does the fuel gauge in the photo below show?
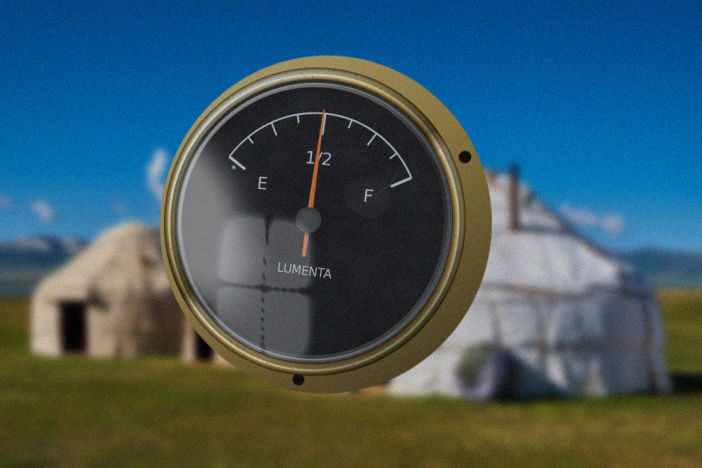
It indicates 0.5
